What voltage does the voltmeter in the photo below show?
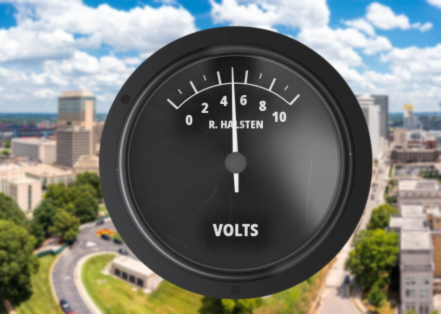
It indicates 5 V
